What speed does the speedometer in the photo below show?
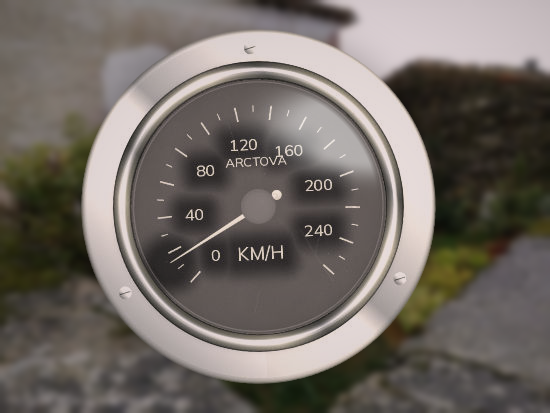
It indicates 15 km/h
